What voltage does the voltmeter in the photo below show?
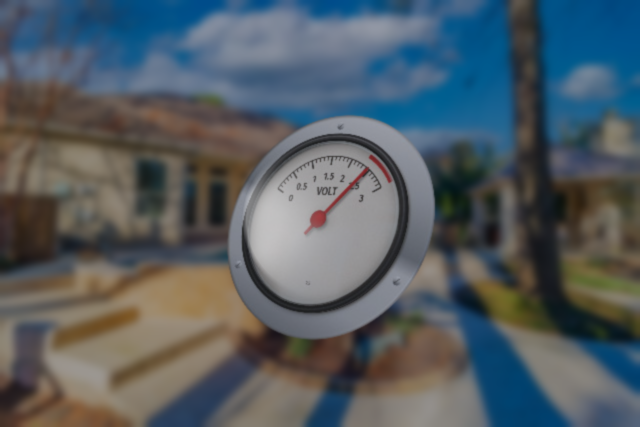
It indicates 2.5 V
